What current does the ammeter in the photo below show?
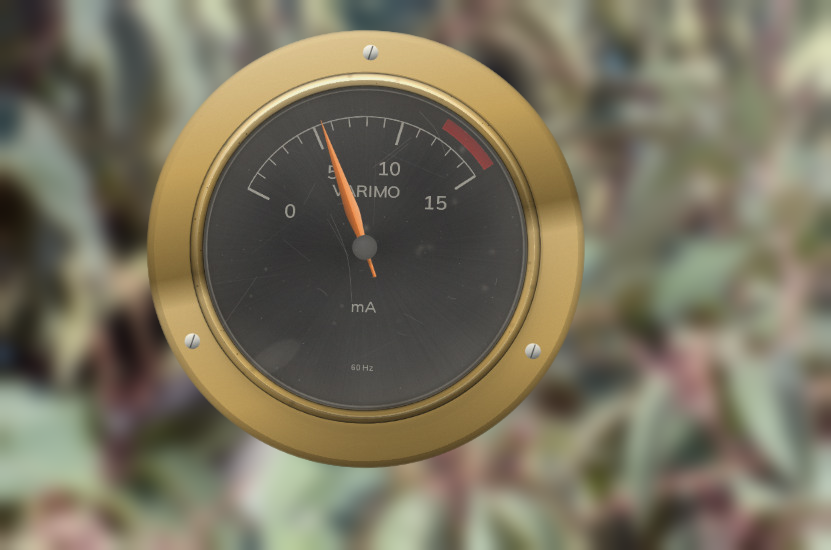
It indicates 5.5 mA
